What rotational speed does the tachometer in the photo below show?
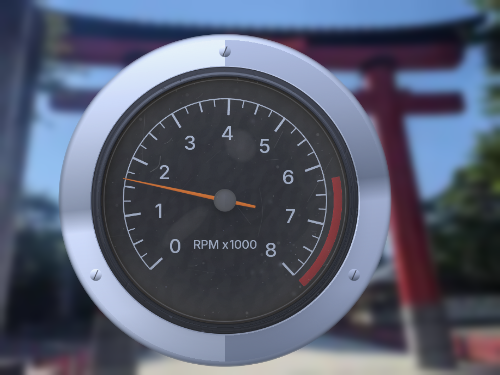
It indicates 1625 rpm
